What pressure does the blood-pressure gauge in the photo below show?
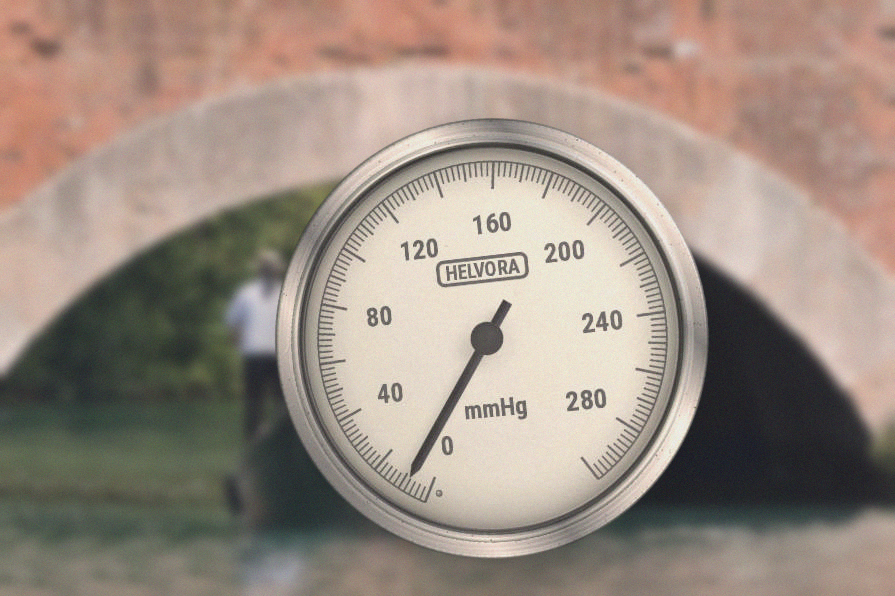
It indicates 8 mmHg
